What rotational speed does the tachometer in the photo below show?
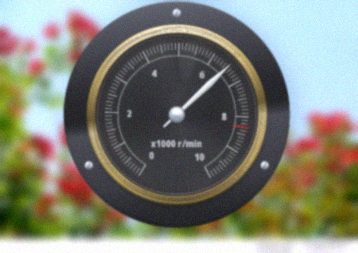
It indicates 6500 rpm
